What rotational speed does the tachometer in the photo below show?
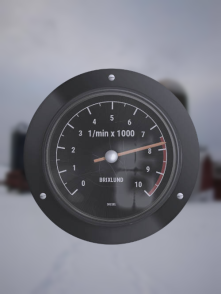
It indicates 7750 rpm
